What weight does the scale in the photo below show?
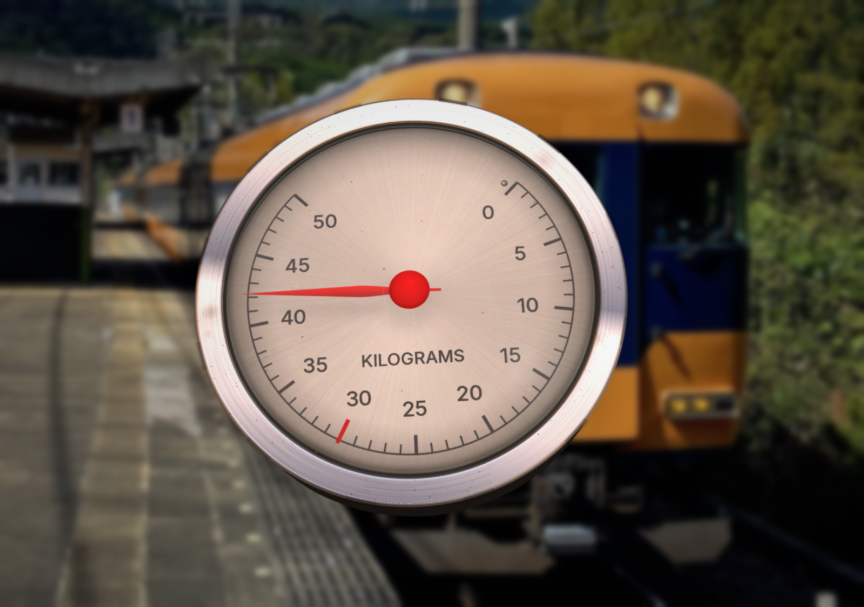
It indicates 42 kg
